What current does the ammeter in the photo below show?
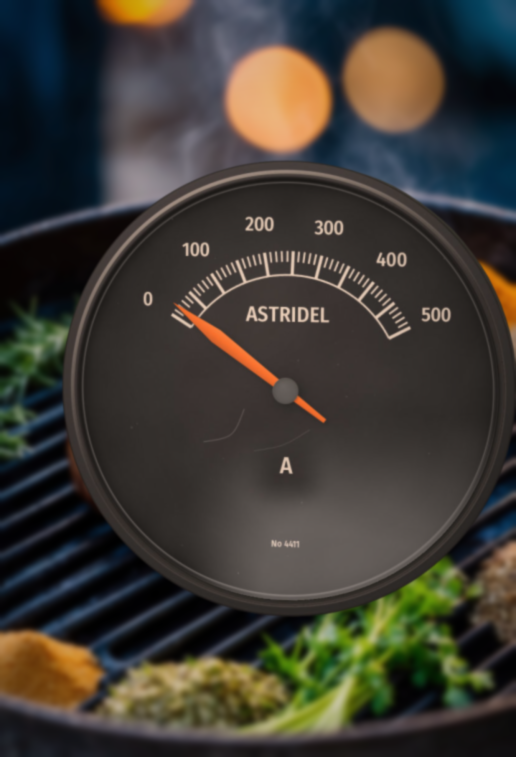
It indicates 20 A
